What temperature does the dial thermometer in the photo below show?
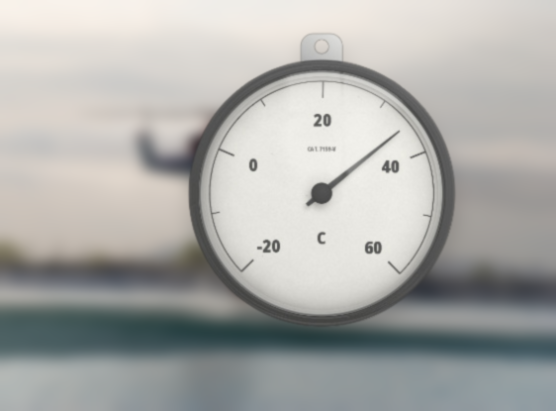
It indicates 35 °C
